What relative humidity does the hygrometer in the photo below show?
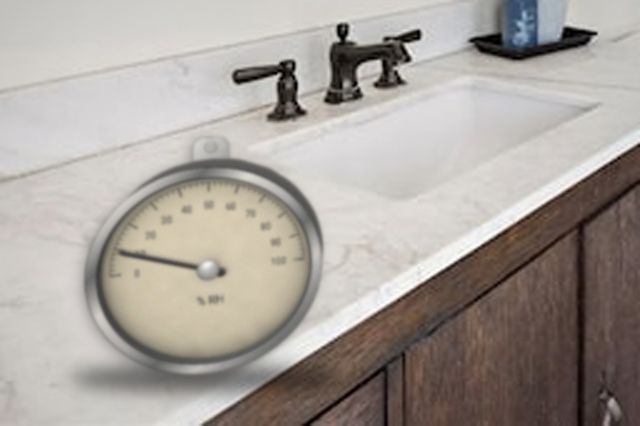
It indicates 10 %
